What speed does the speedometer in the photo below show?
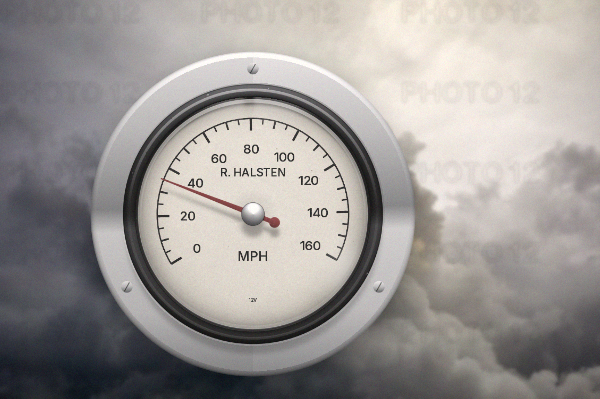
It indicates 35 mph
